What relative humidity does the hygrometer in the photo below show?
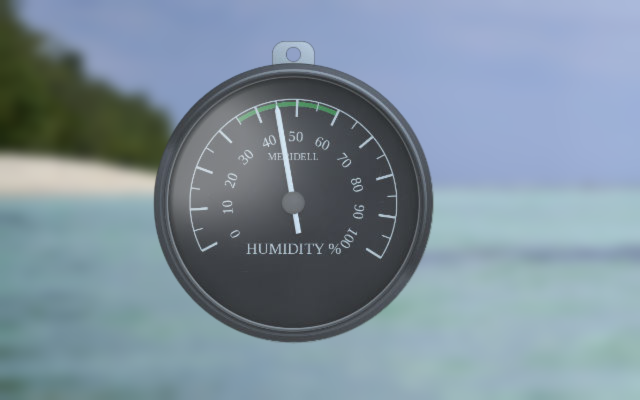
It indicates 45 %
